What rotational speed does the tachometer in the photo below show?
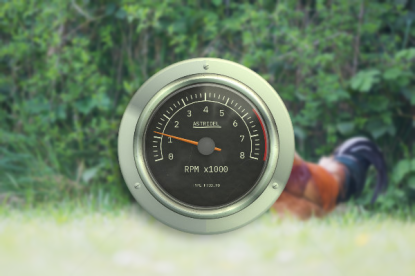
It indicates 1200 rpm
